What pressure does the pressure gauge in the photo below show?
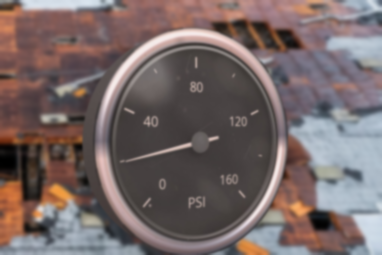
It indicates 20 psi
